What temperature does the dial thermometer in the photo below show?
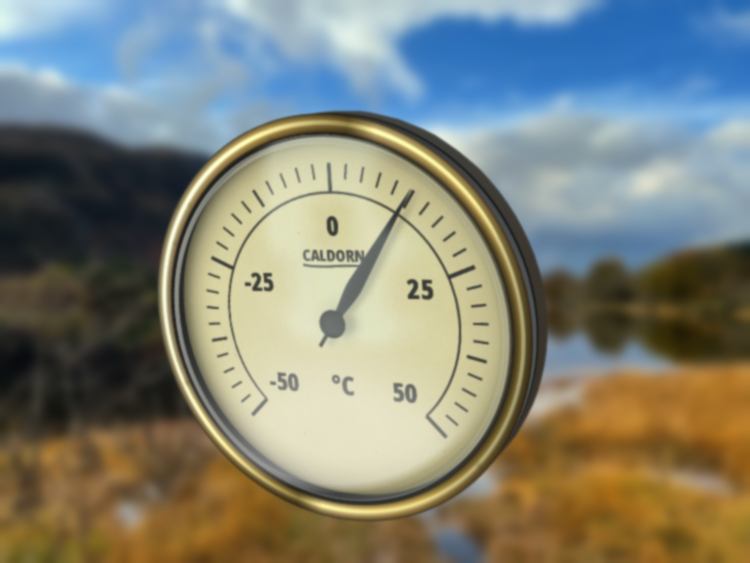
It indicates 12.5 °C
